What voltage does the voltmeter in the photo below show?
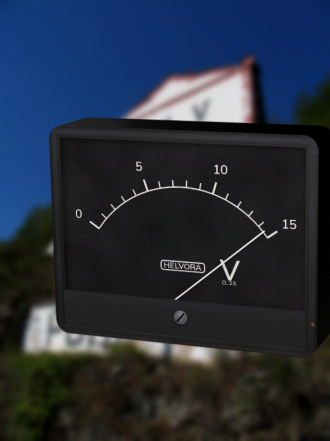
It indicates 14.5 V
